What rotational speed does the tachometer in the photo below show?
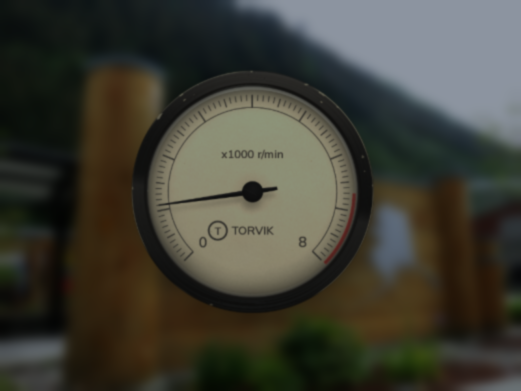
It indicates 1100 rpm
